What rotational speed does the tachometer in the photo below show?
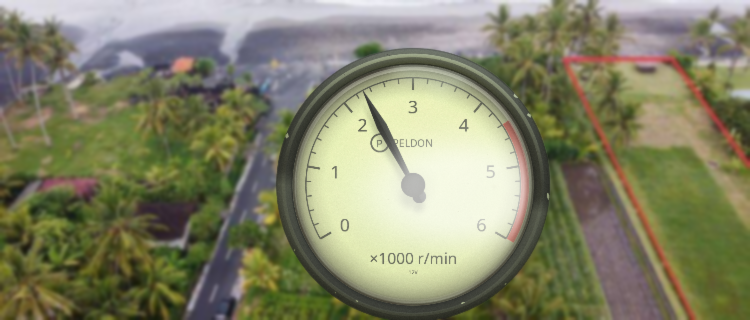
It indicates 2300 rpm
